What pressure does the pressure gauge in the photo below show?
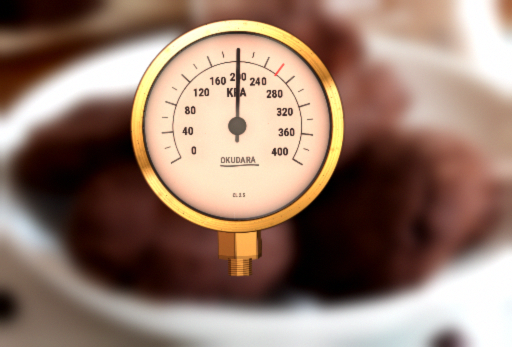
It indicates 200 kPa
